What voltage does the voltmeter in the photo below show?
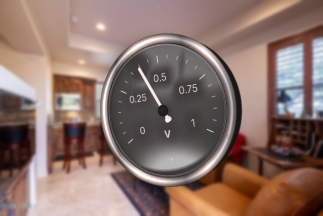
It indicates 0.4 V
